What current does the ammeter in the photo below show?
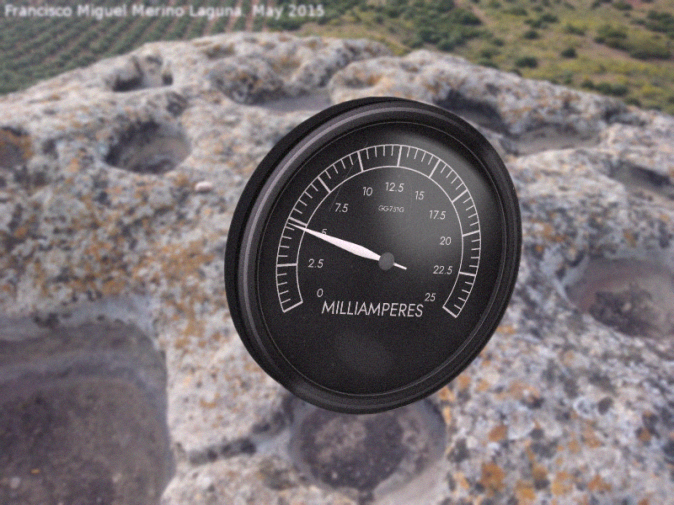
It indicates 4.75 mA
